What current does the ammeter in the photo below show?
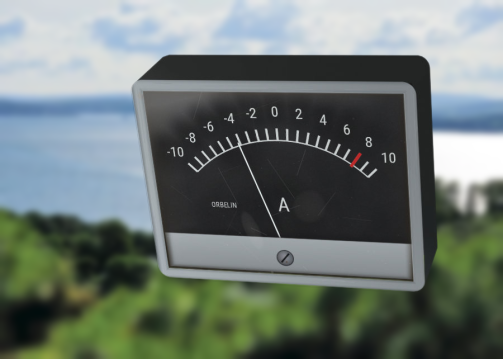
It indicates -4 A
